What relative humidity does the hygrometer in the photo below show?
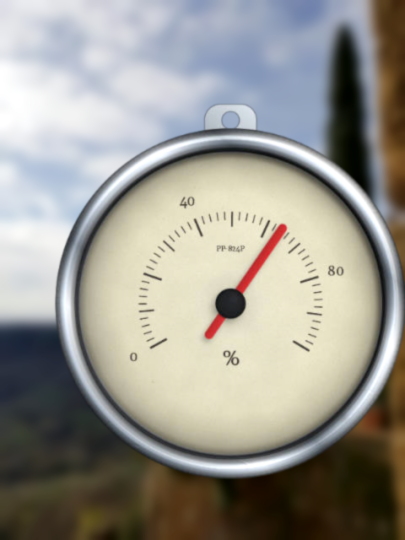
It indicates 64 %
